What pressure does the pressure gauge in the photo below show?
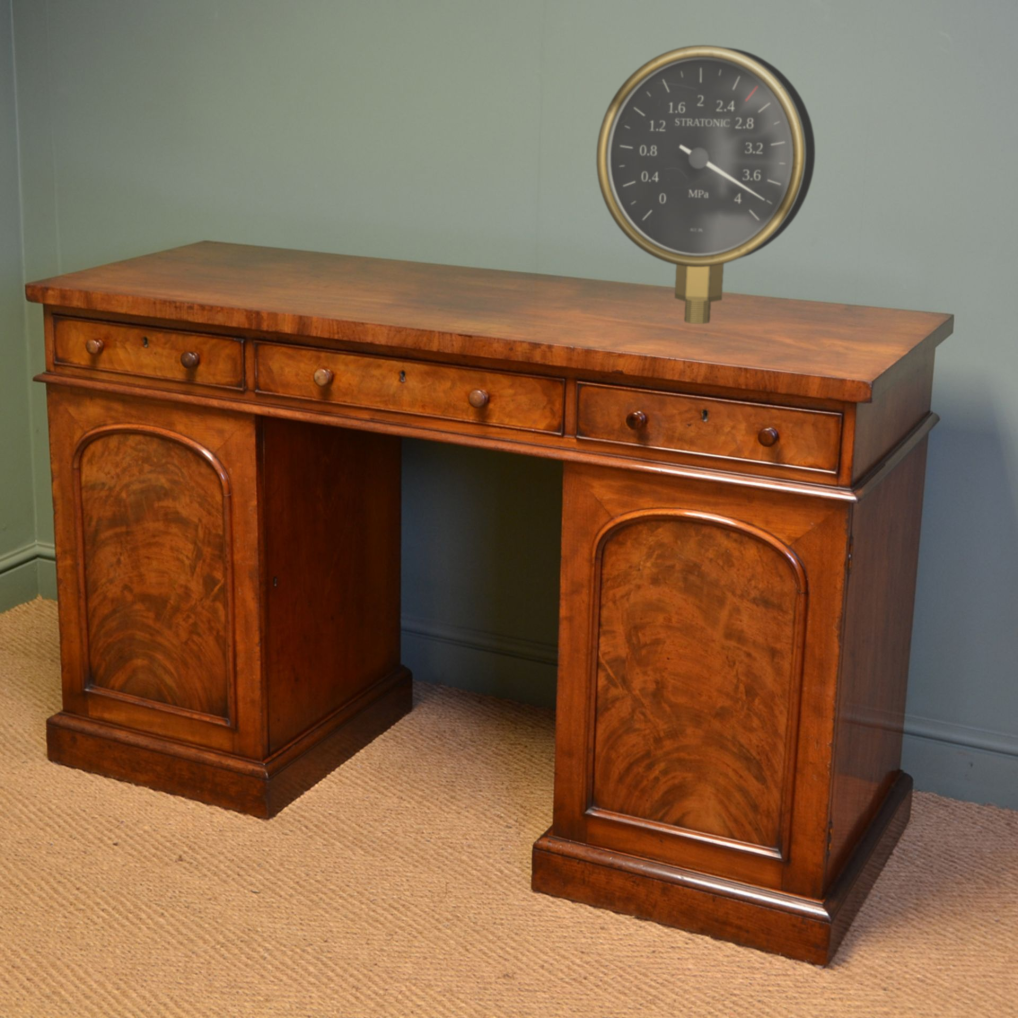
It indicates 3.8 MPa
